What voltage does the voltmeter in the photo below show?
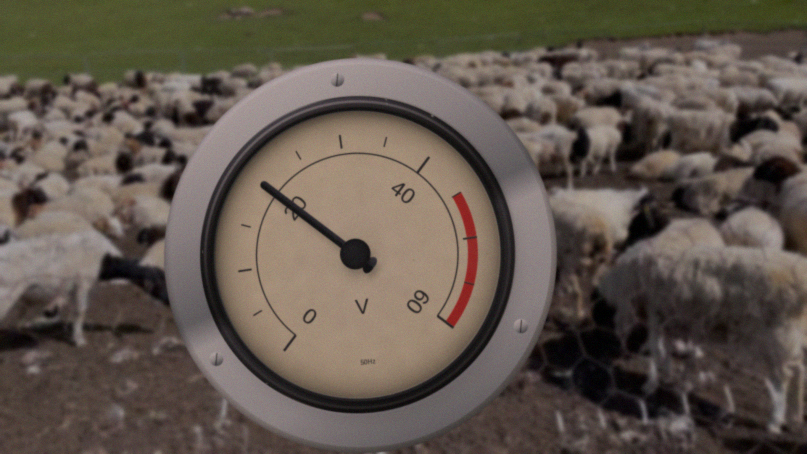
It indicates 20 V
